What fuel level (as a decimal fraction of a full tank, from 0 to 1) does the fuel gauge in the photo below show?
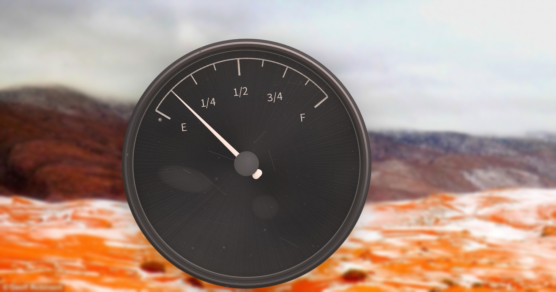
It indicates 0.125
